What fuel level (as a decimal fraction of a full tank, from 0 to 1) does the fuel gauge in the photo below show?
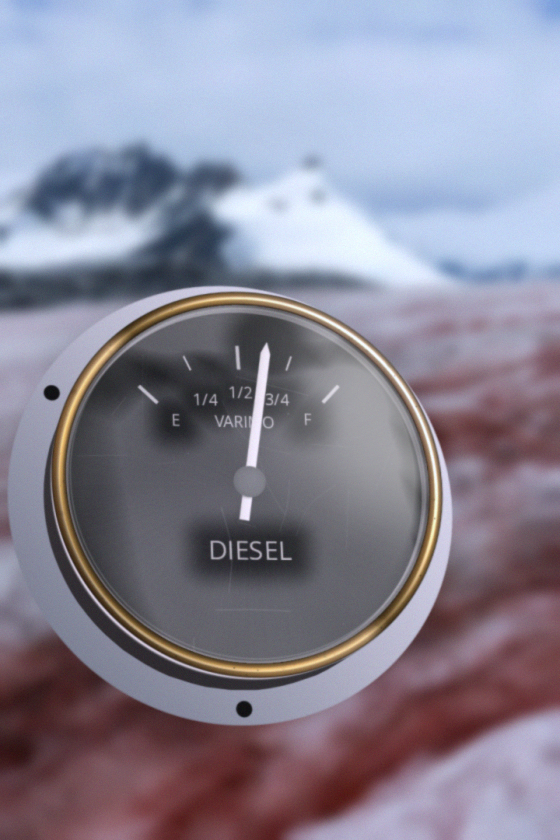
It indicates 0.625
